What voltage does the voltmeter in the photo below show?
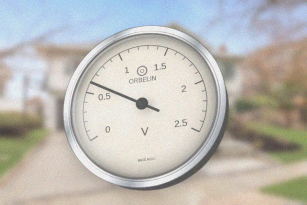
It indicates 0.6 V
